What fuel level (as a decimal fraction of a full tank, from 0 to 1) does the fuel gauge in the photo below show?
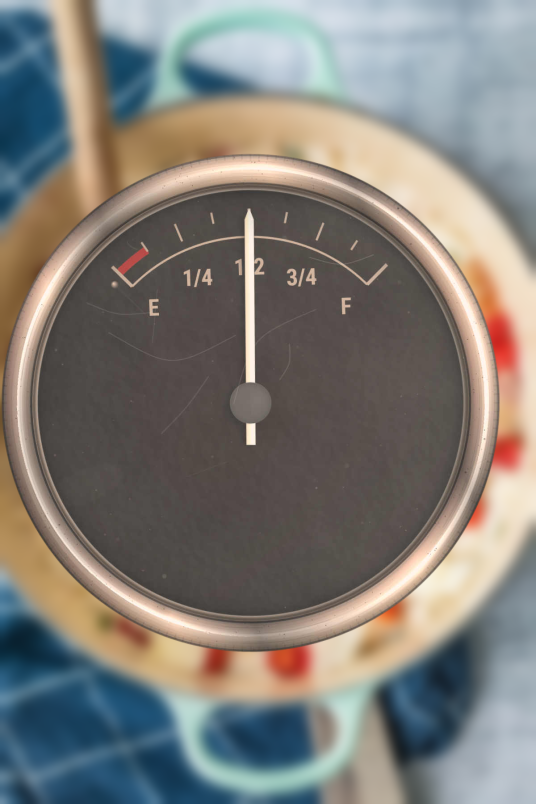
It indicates 0.5
